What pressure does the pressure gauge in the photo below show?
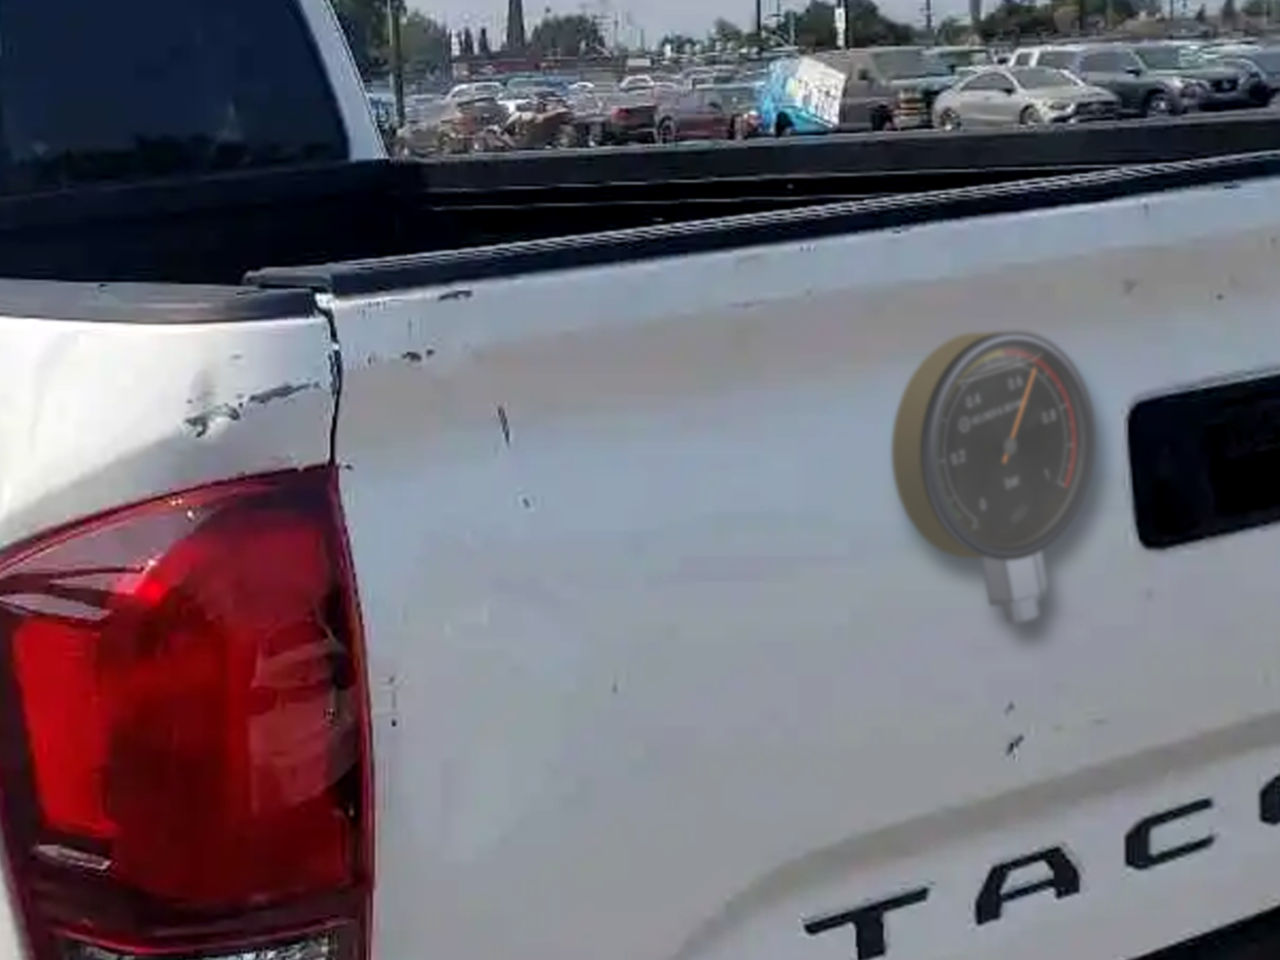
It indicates 0.65 bar
